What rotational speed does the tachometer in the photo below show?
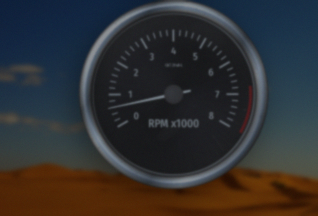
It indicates 600 rpm
